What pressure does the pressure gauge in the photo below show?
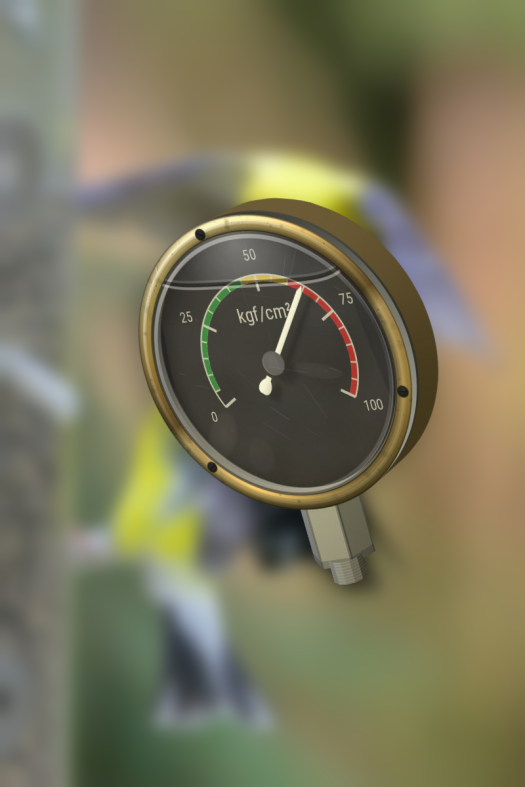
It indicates 65 kg/cm²
